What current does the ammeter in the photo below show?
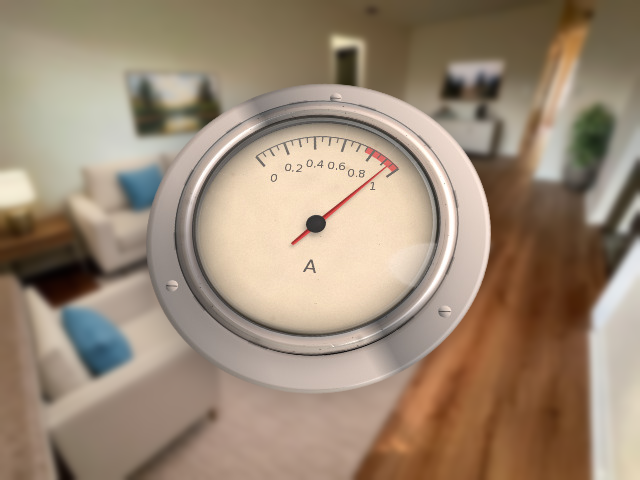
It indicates 0.95 A
